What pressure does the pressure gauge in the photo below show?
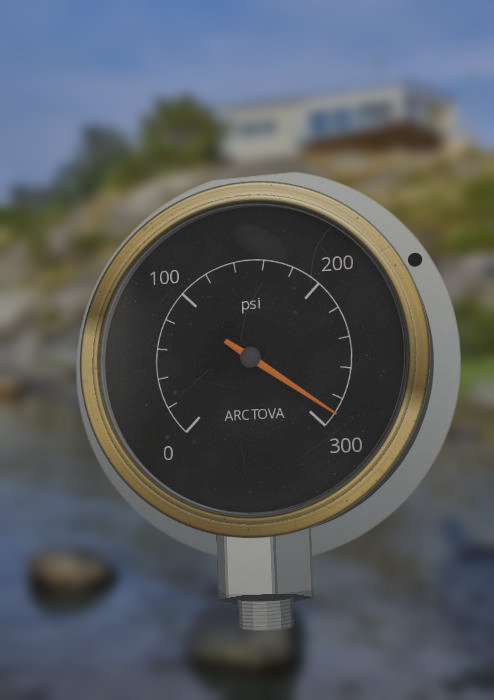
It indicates 290 psi
